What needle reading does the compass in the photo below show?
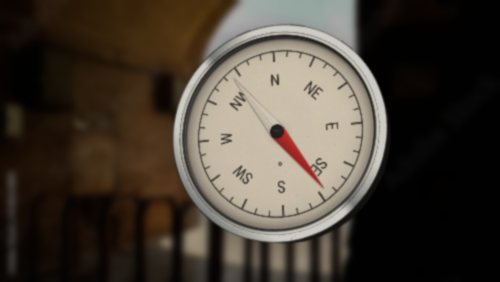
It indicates 145 °
